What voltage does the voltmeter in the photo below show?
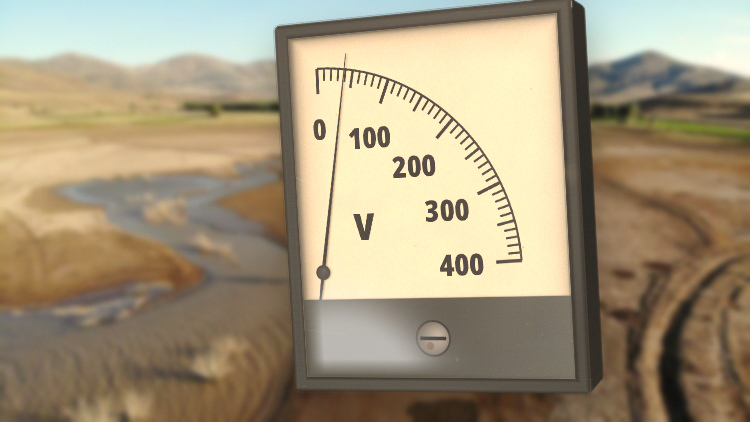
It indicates 40 V
